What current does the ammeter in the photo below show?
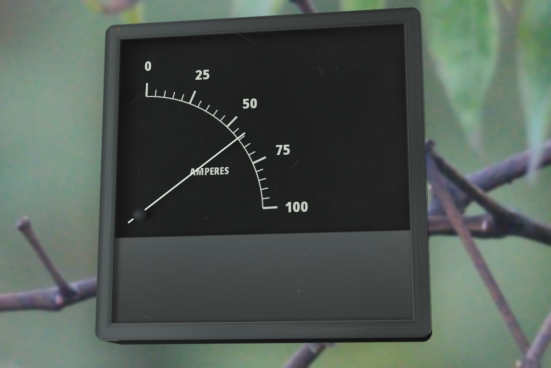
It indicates 60 A
